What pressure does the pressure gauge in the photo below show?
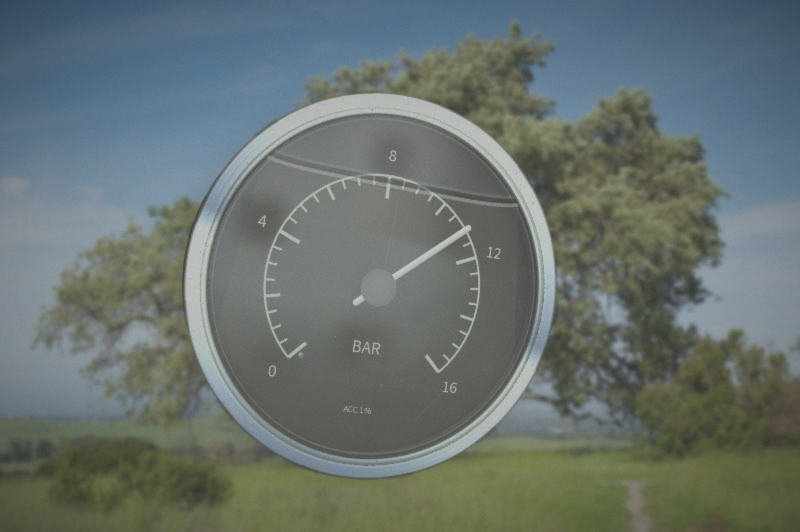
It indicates 11 bar
